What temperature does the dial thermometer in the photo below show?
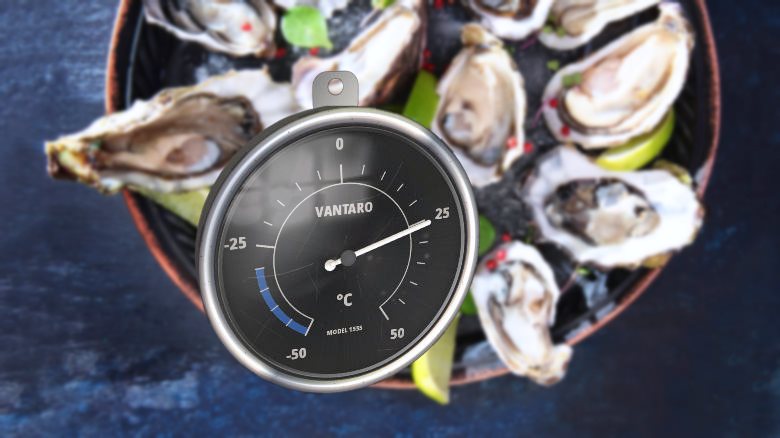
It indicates 25 °C
